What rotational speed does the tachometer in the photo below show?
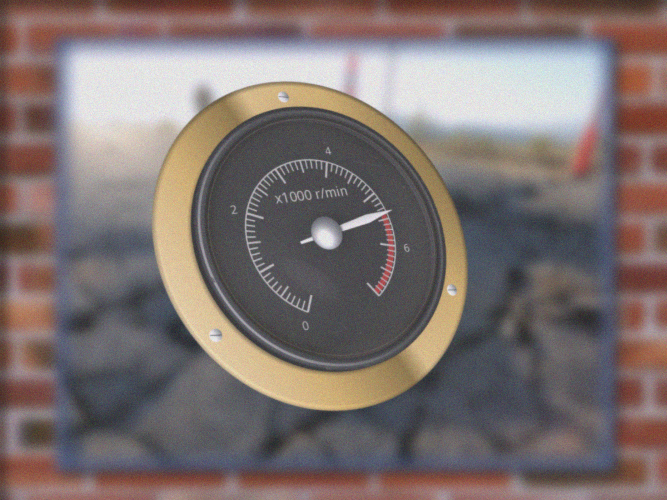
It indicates 5400 rpm
